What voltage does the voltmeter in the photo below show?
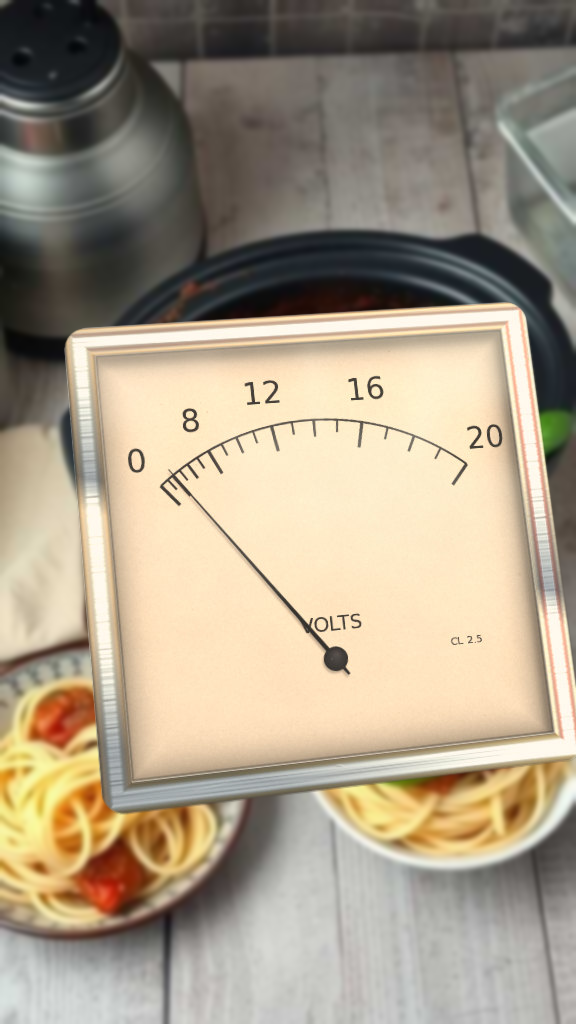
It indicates 4 V
